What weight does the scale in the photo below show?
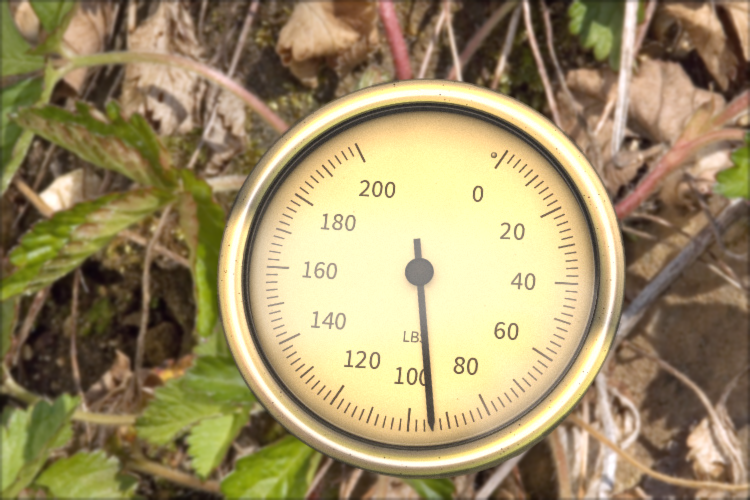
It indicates 94 lb
